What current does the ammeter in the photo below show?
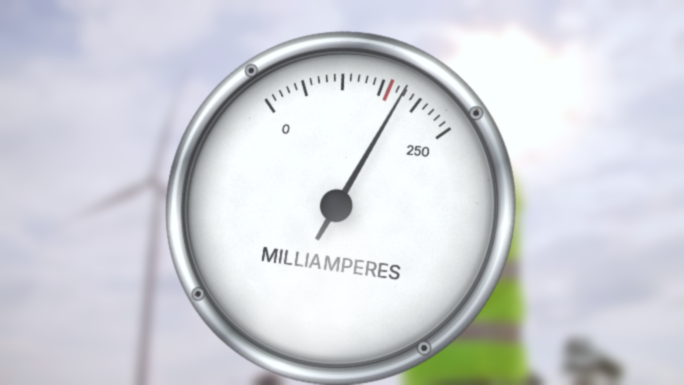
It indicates 180 mA
